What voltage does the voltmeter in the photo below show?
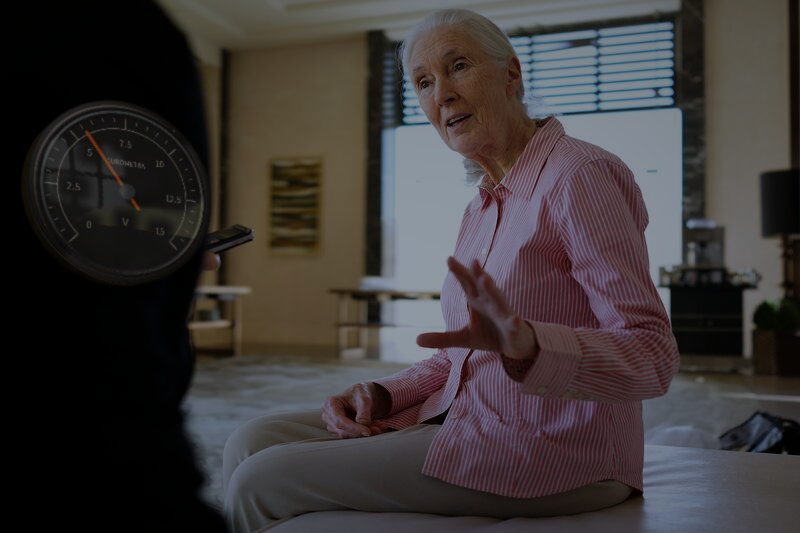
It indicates 5.5 V
